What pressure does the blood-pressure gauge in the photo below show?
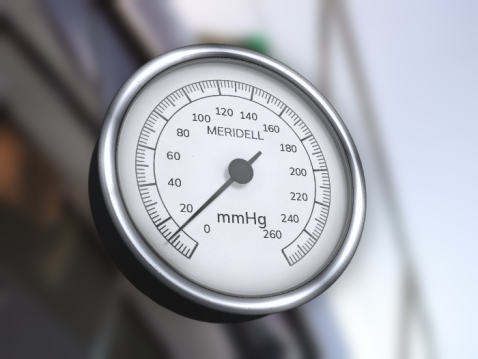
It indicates 12 mmHg
